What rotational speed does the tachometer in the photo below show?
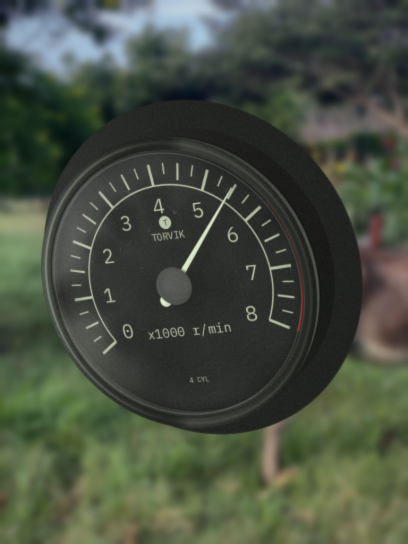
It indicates 5500 rpm
